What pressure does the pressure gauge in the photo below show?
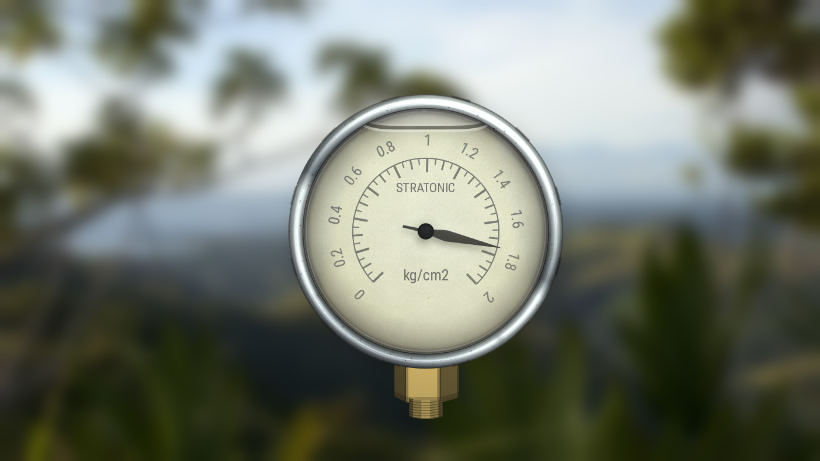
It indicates 1.75 kg/cm²
